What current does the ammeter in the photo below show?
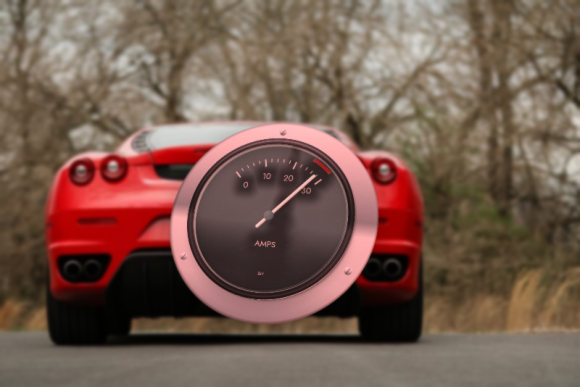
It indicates 28 A
